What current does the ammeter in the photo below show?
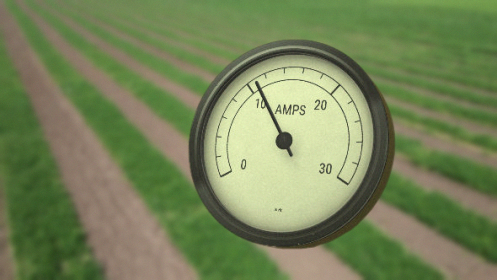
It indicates 11 A
